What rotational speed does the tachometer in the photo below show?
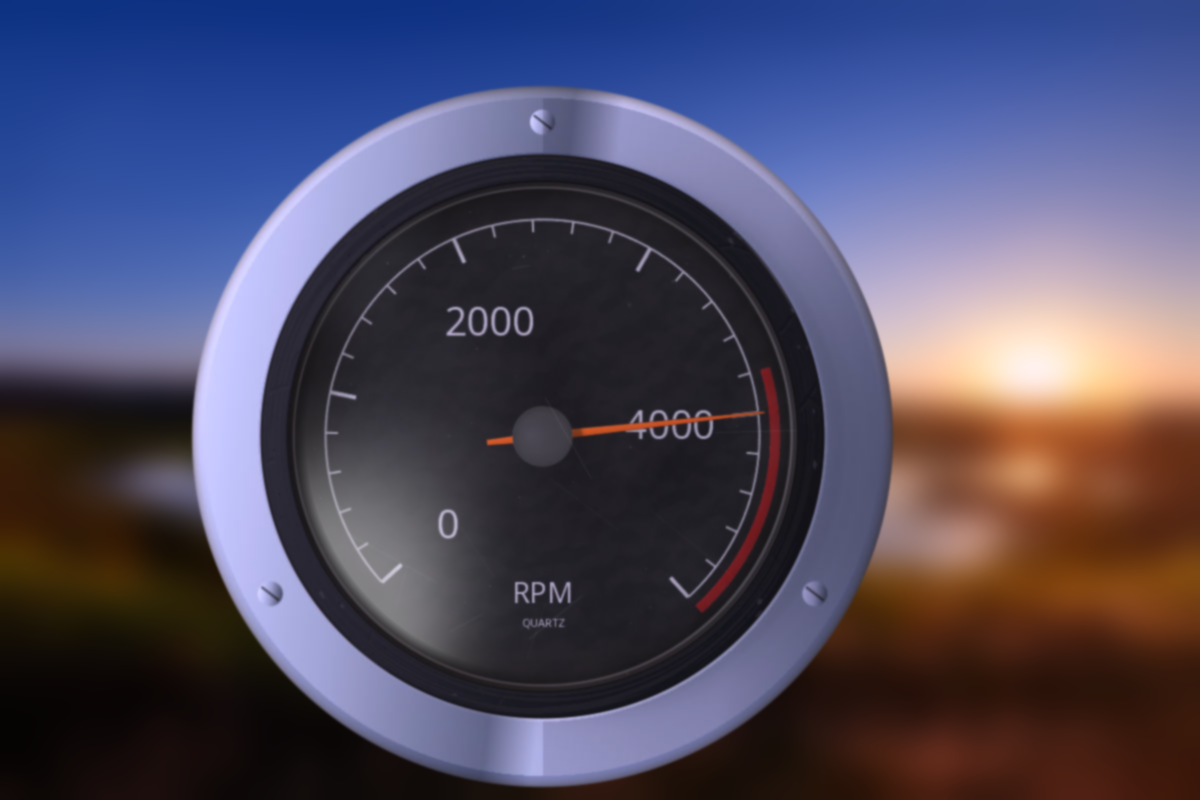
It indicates 4000 rpm
